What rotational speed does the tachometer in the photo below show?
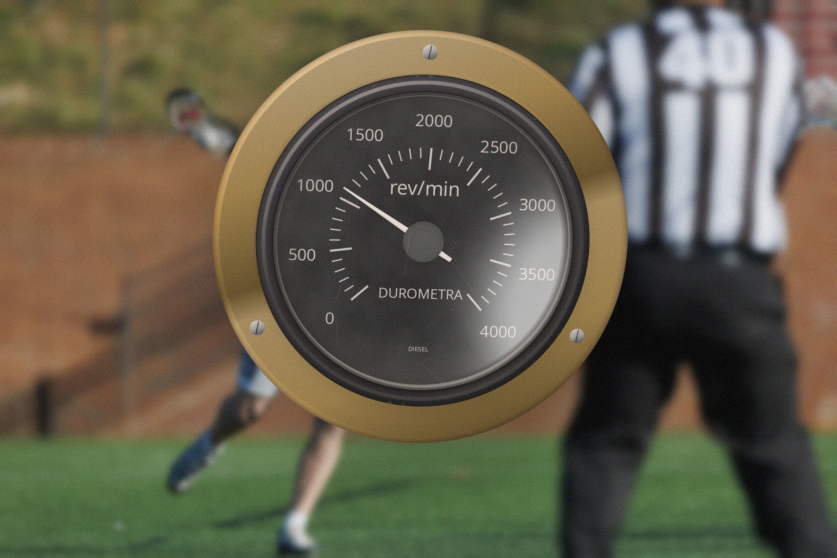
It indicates 1100 rpm
